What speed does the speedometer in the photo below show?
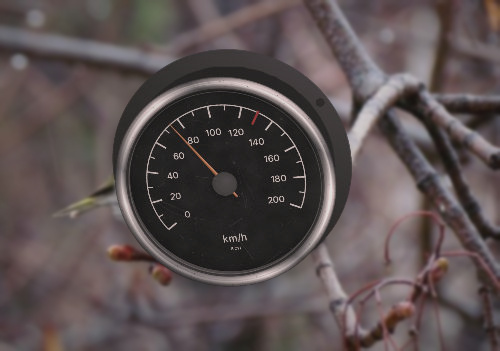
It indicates 75 km/h
